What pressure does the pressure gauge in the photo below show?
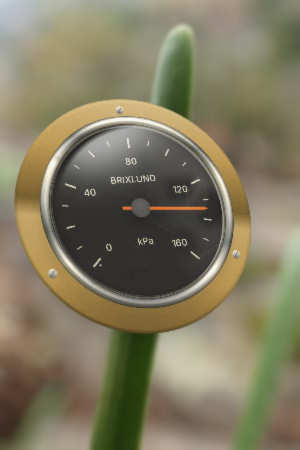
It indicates 135 kPa
